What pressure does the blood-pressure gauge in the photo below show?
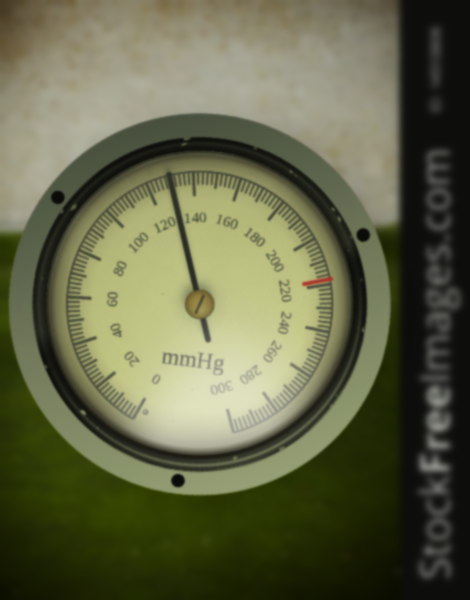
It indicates 130 mmHg
